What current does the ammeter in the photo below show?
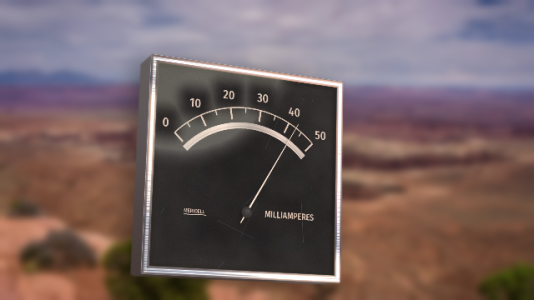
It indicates 42.5 mA
